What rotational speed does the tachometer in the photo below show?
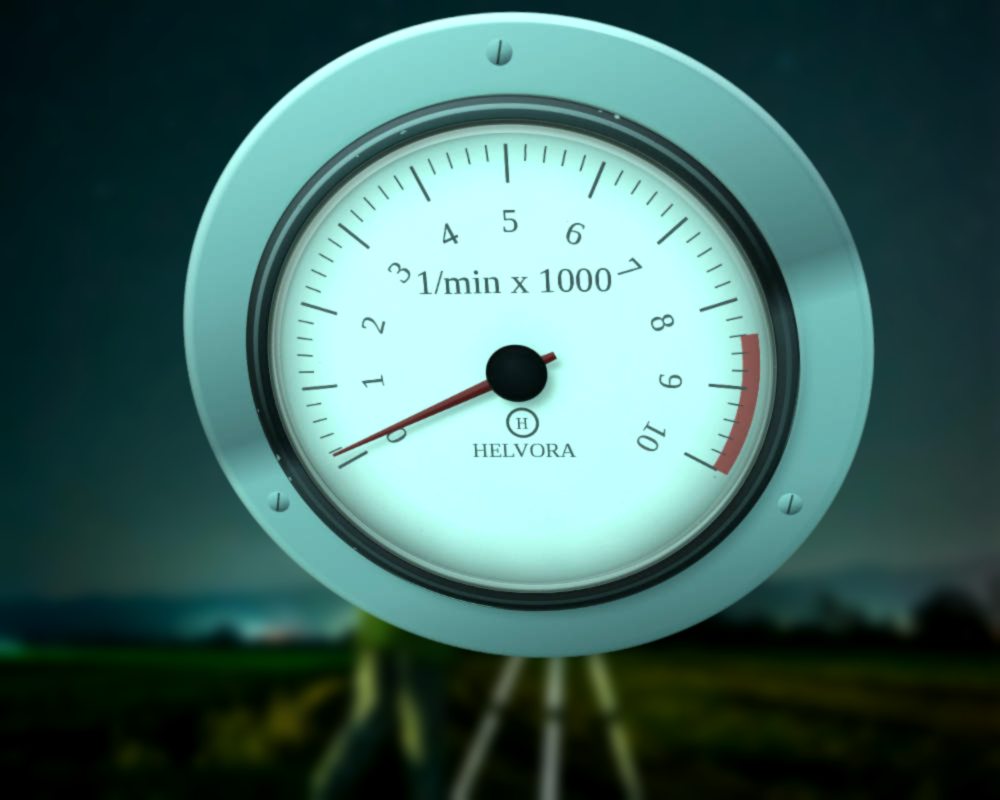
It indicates 200 rpm
